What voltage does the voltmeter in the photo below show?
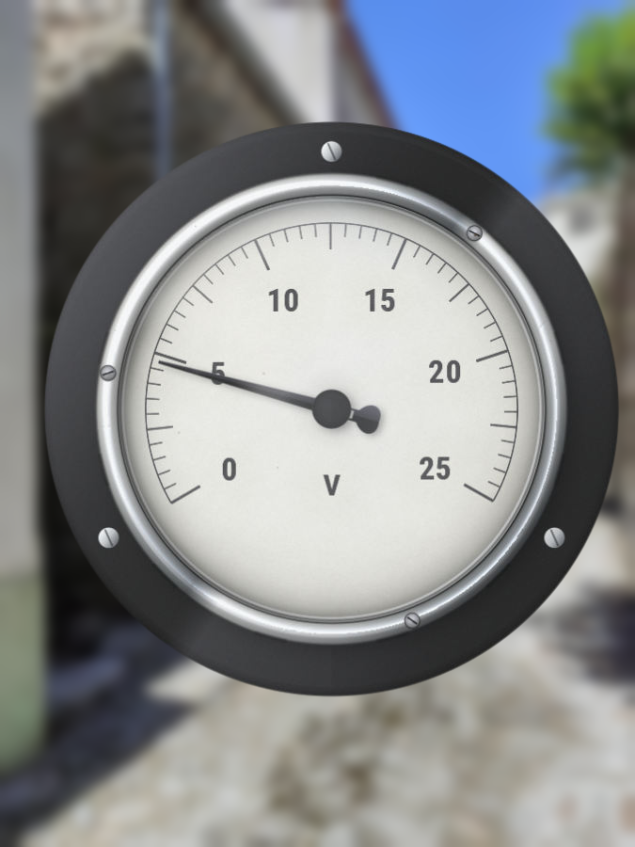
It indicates 4.75 V
